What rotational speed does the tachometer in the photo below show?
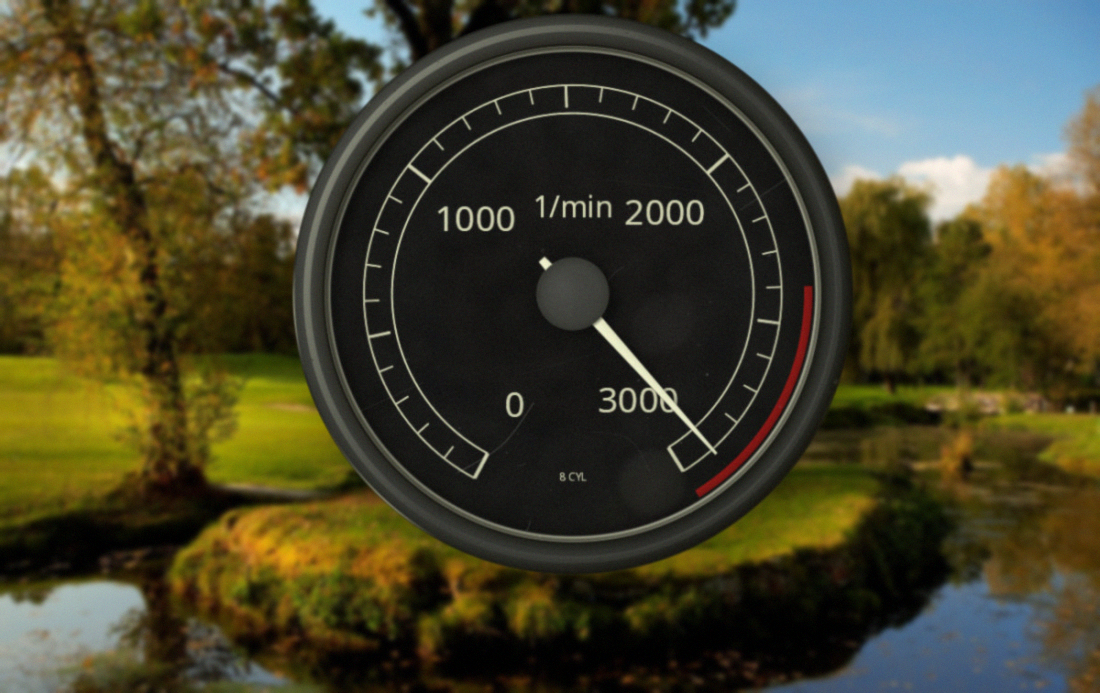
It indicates 2900 rpm
